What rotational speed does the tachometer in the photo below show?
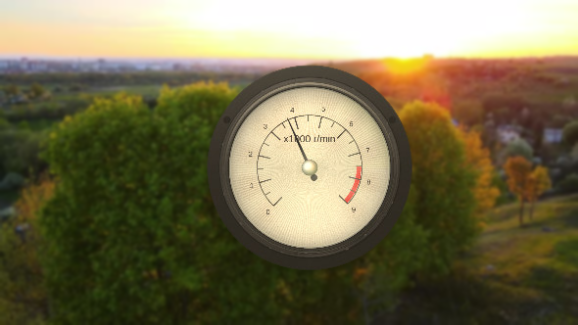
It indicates 3750 rpm
